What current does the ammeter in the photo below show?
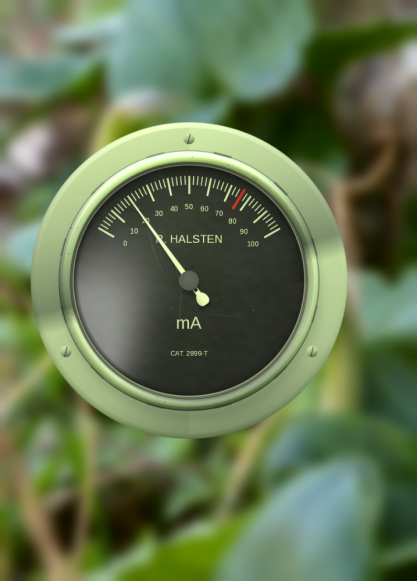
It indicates 20 mA
